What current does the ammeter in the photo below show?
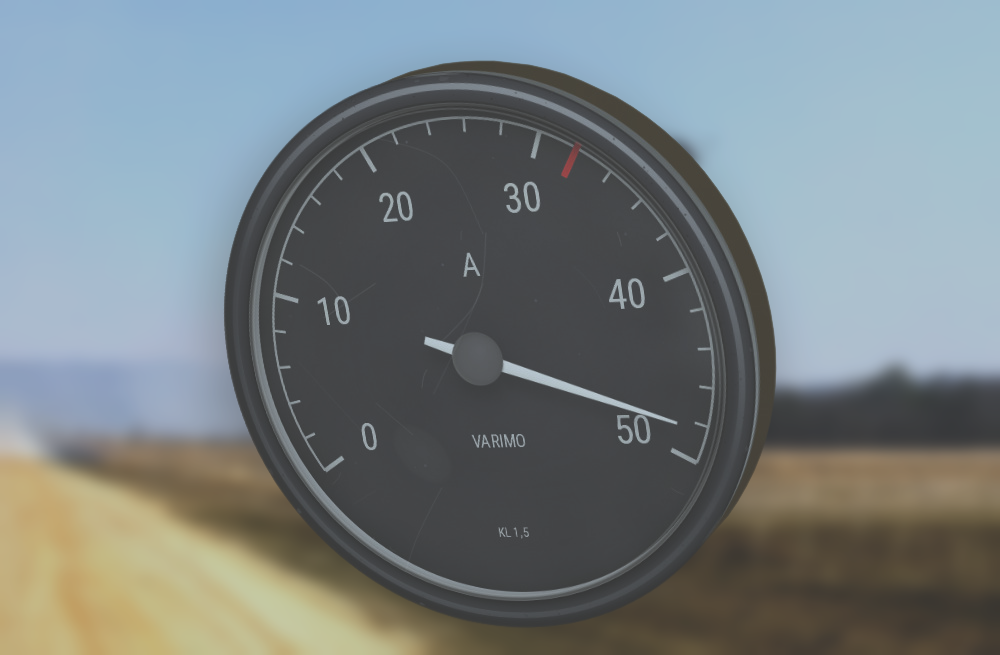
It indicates 48 A
